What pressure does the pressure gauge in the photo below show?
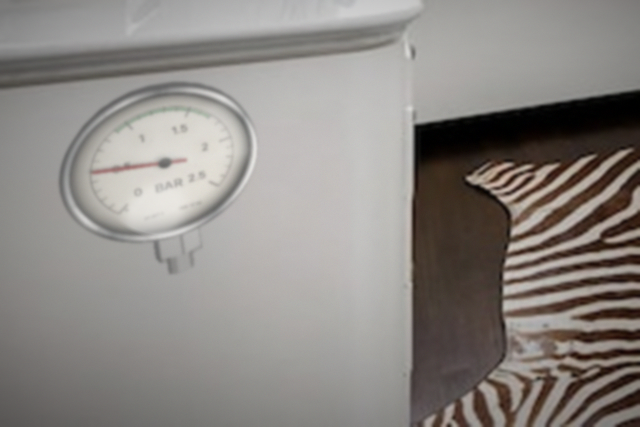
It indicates 0.5 bar
